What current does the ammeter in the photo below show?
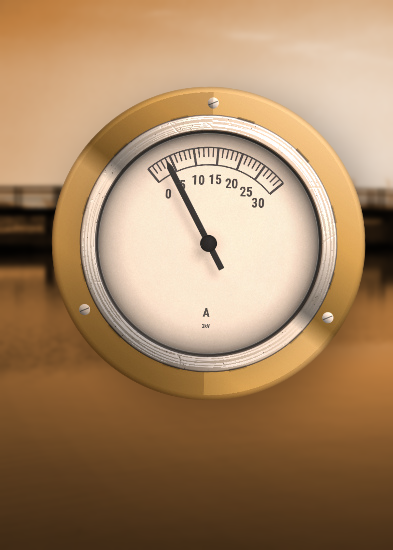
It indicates 4 A
